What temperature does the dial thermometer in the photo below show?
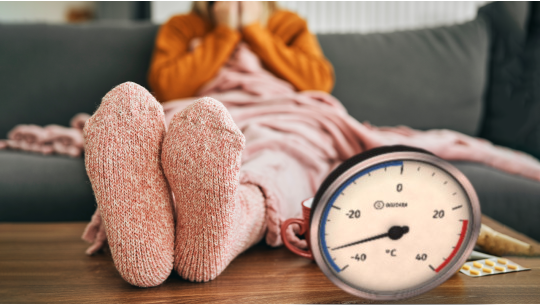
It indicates -32 °C
